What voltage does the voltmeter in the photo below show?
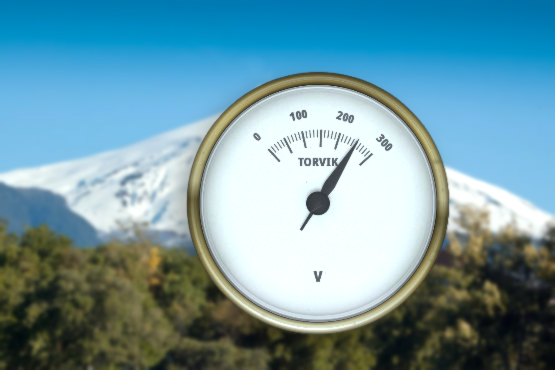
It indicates 250 V
